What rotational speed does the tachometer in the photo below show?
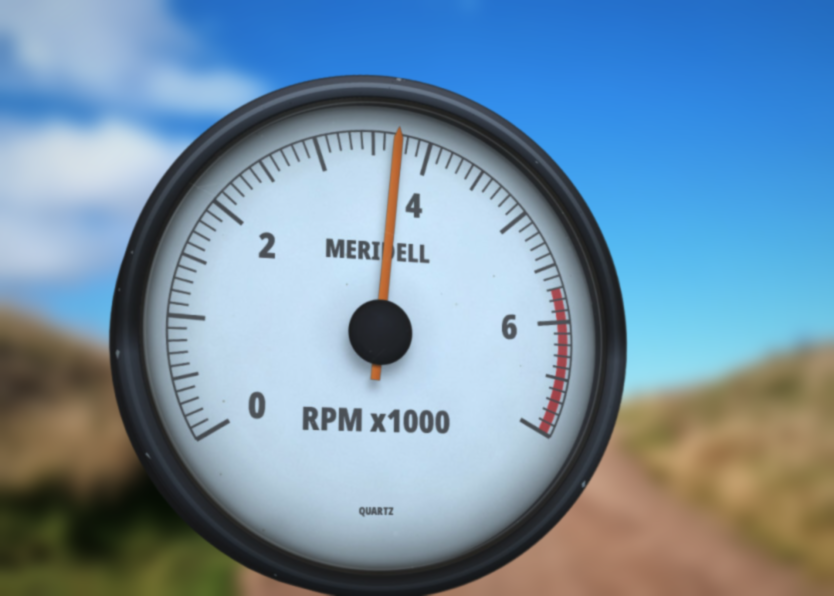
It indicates 3700 rpm
